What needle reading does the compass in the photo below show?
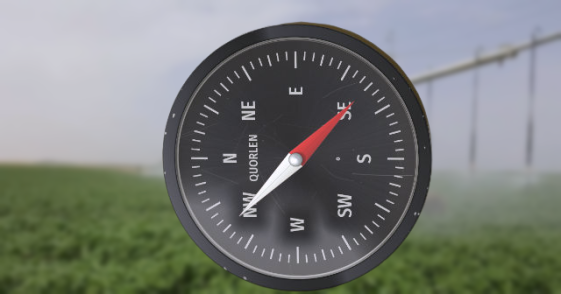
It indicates 135 °
